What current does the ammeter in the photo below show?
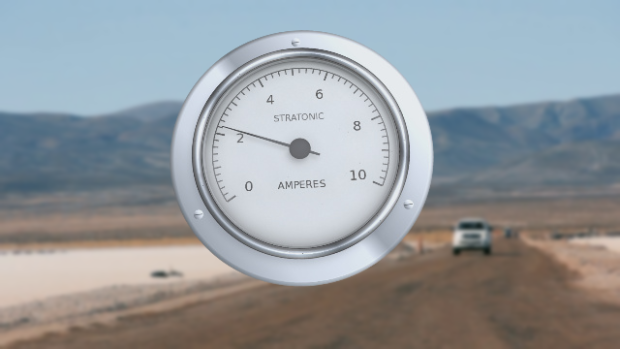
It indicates 2.2 A
